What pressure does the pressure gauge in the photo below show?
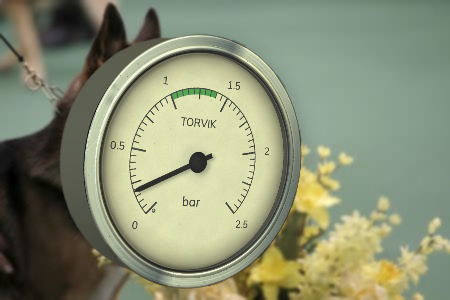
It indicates 0.2 bar
